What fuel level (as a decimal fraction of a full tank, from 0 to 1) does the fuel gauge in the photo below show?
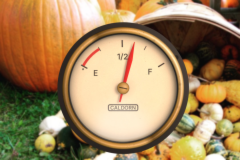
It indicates 0.625
